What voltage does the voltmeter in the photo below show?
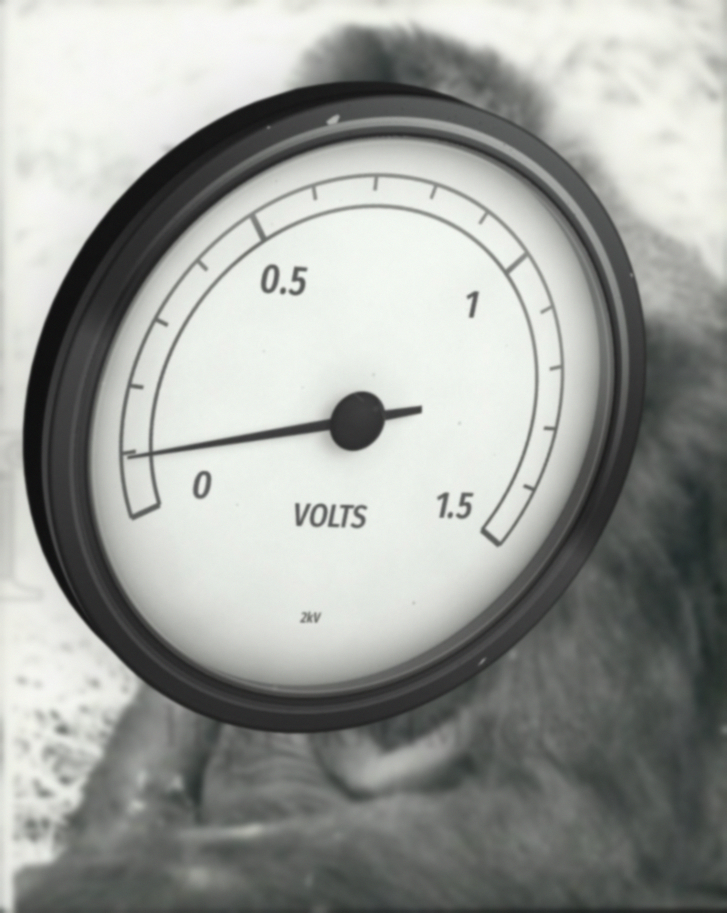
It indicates 0.1 V
